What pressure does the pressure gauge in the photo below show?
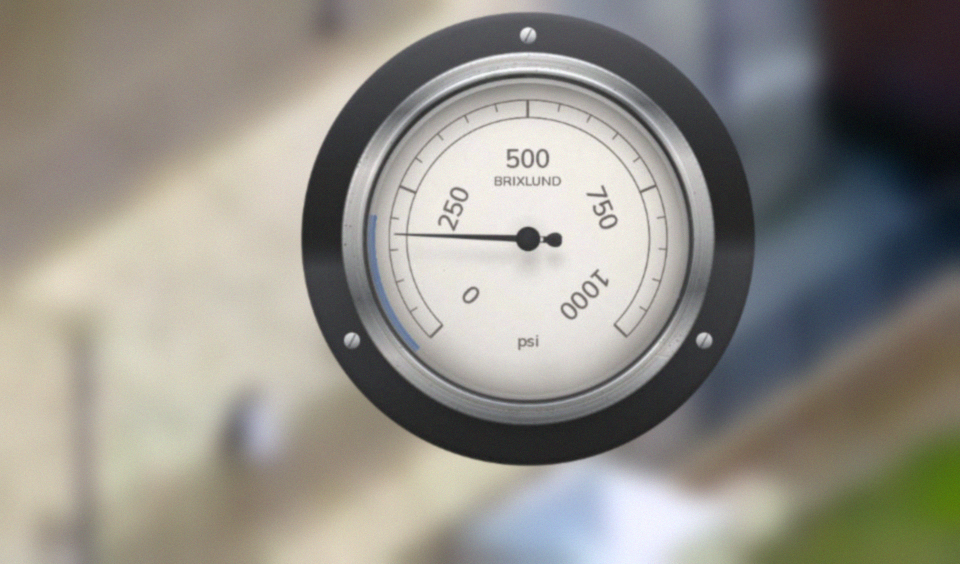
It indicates 175 psi
